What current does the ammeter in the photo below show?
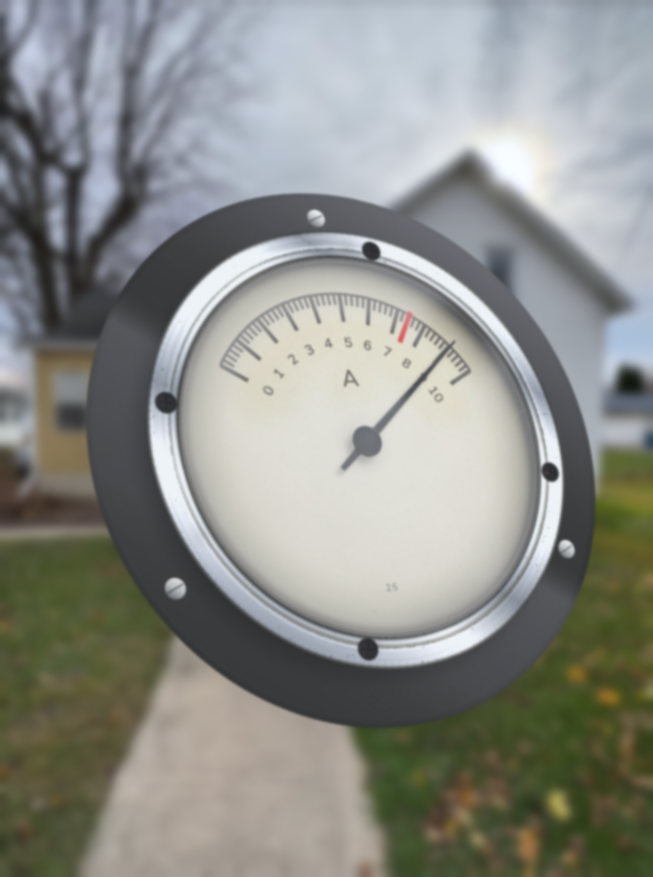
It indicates 9 A
